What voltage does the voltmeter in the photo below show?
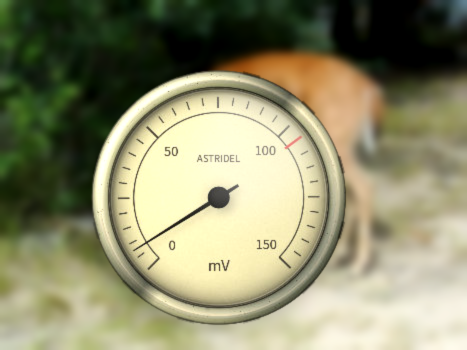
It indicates 7.5 mV
